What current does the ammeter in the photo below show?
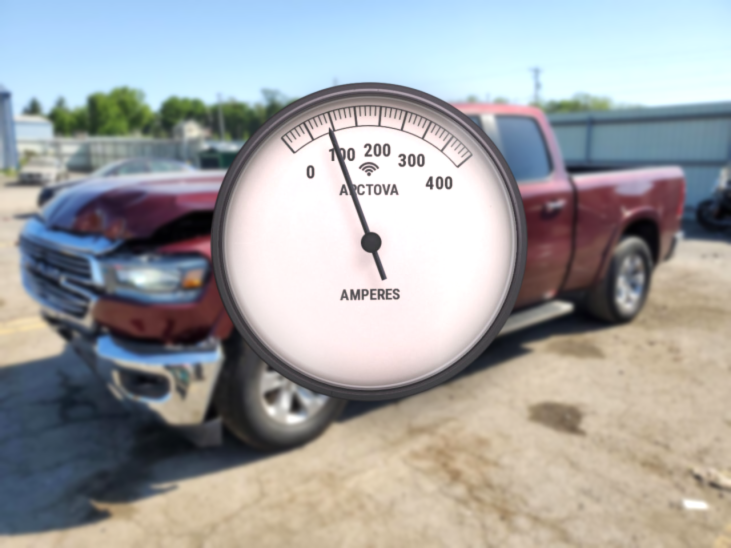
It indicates 90 A
